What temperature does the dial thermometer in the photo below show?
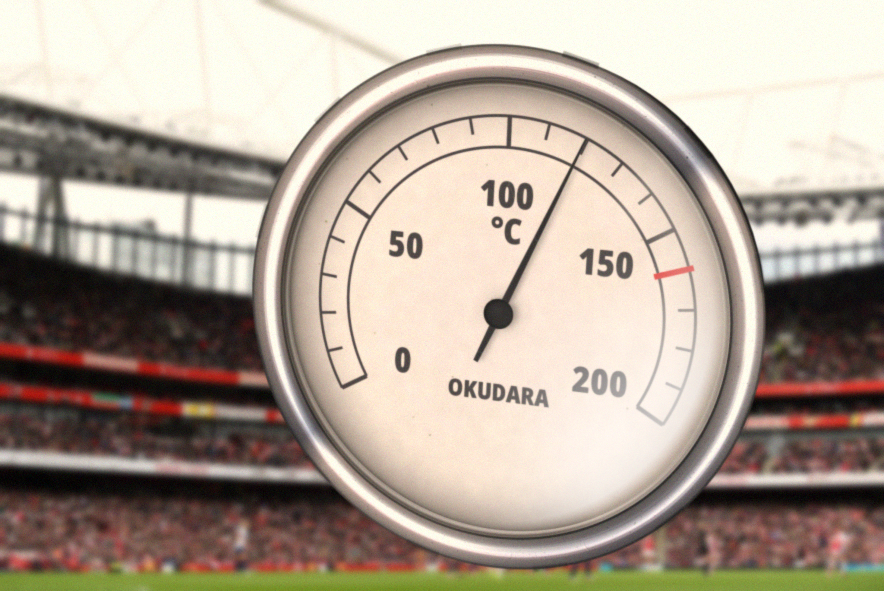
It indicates 120 °C
